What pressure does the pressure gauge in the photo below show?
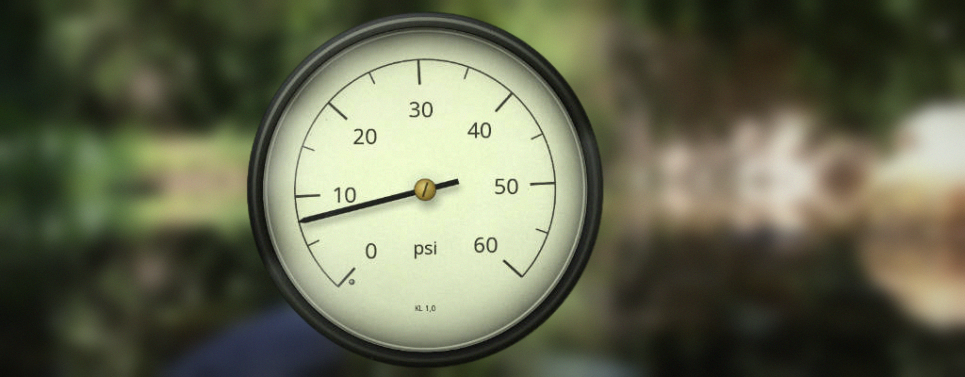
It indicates 7.5 psi
